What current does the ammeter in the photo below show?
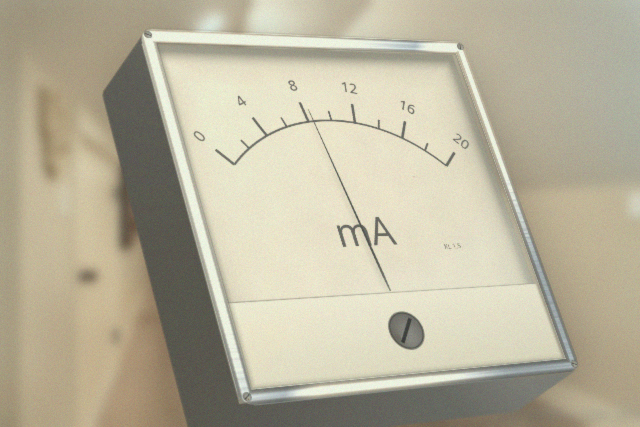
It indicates 8 mA
